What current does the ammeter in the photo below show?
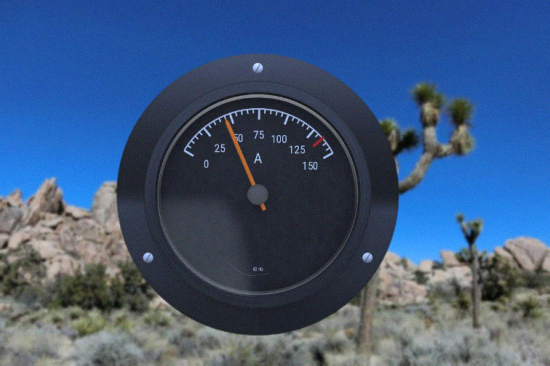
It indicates 45 A
